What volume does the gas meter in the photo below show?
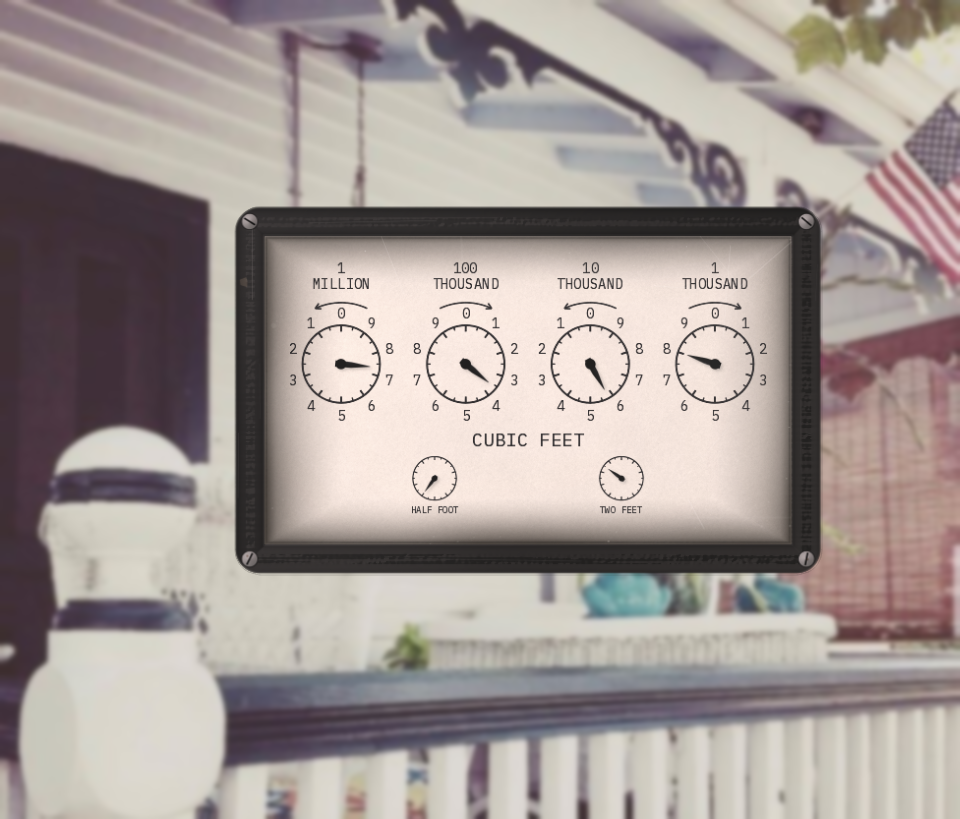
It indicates 735800 ft³
